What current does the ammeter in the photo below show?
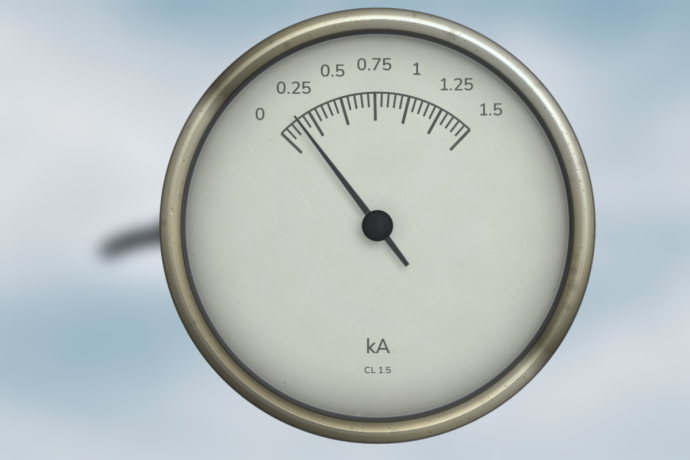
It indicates 0.15 kA
